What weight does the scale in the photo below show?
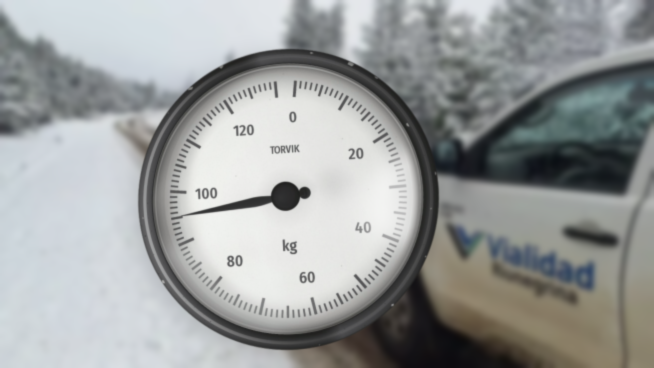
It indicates 95 kg
